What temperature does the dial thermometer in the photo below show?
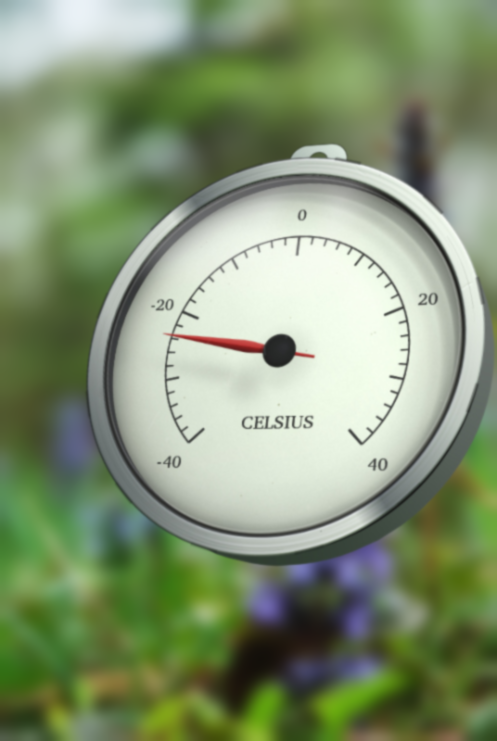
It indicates -24 °C
